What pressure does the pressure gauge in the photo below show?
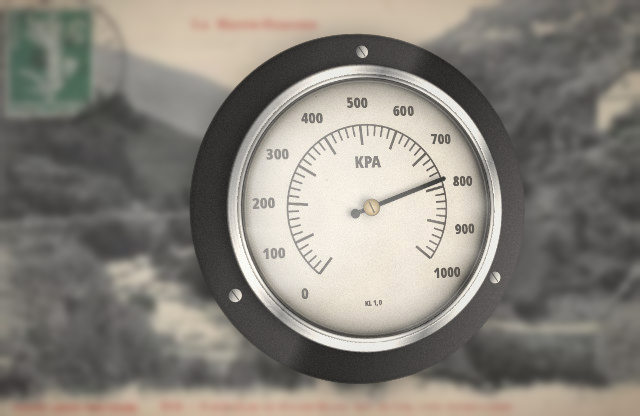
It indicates 780 kPa
